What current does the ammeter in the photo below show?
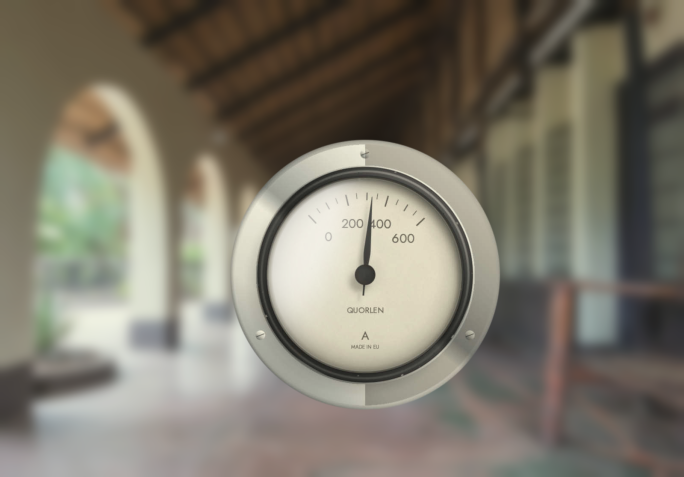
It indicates 325 A
